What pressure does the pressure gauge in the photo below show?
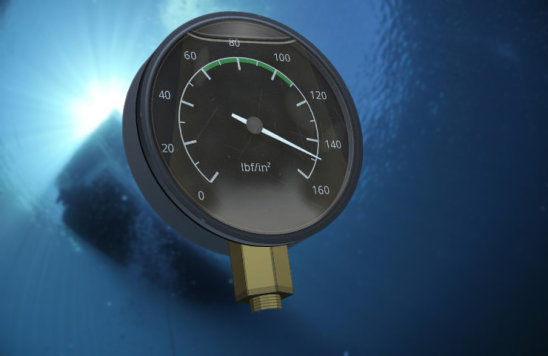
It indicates 150 psi
